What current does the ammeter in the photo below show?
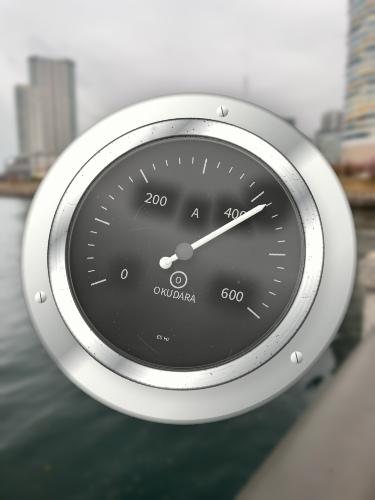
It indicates 420 A
